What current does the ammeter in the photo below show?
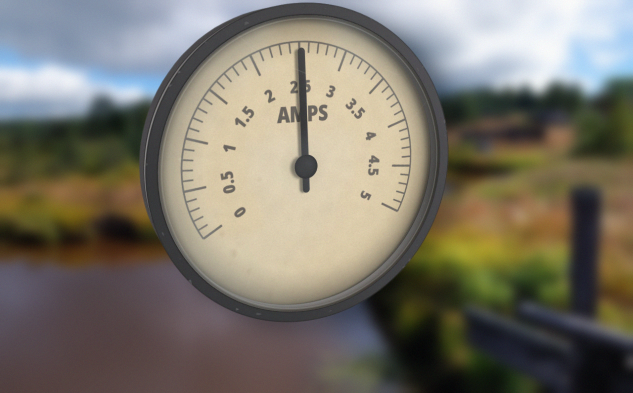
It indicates 2.5 A
